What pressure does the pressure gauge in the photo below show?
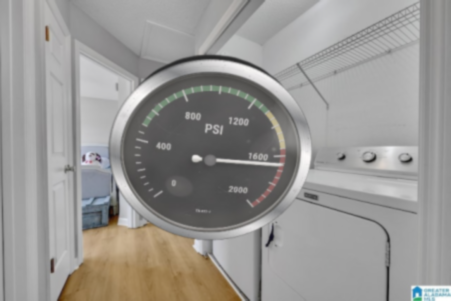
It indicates 1650 psi
